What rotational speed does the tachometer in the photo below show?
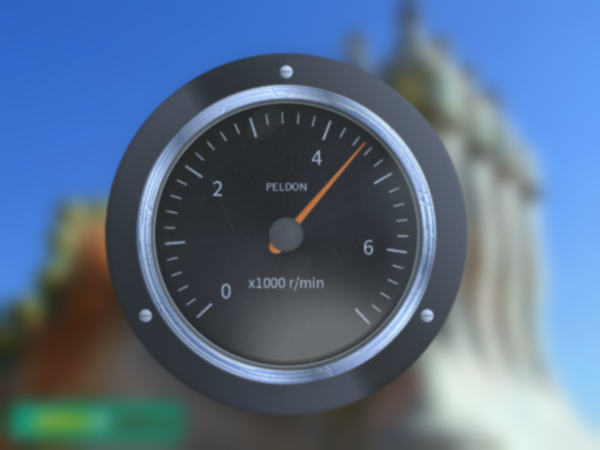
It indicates 4500 rpm
